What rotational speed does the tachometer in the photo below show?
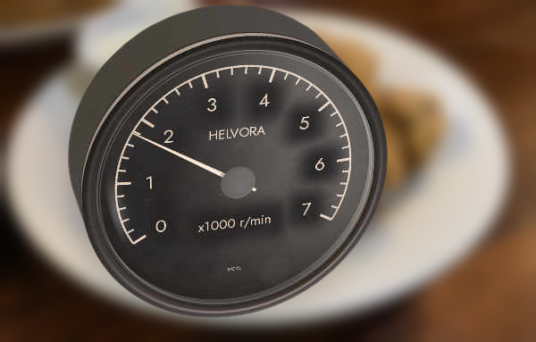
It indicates 1800 rpm
